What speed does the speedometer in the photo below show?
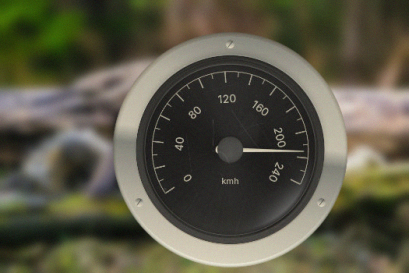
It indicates 215 km/h
